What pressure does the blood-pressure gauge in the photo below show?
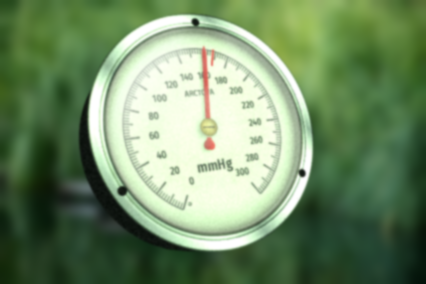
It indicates 160 mmHg
